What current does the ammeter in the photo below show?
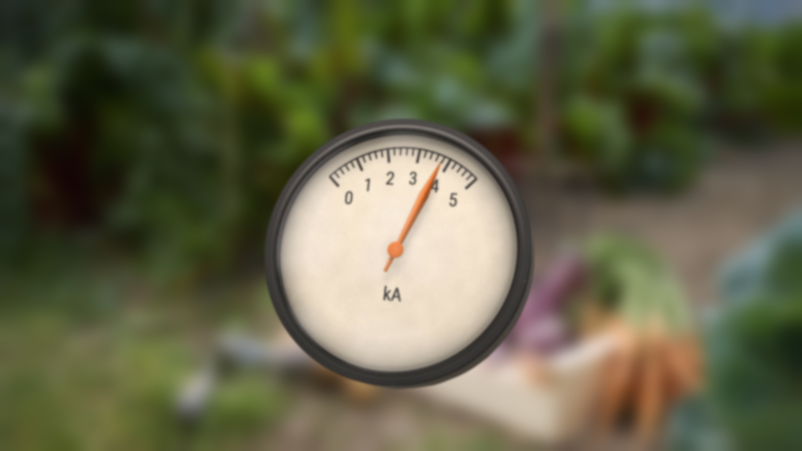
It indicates 3.8 kA
